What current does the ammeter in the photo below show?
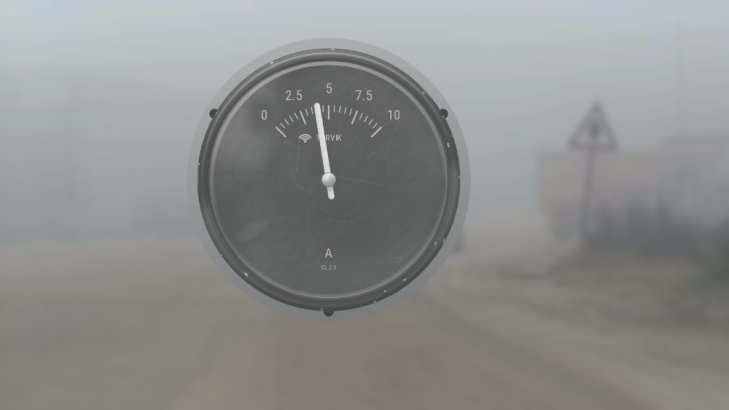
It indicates 4 A
